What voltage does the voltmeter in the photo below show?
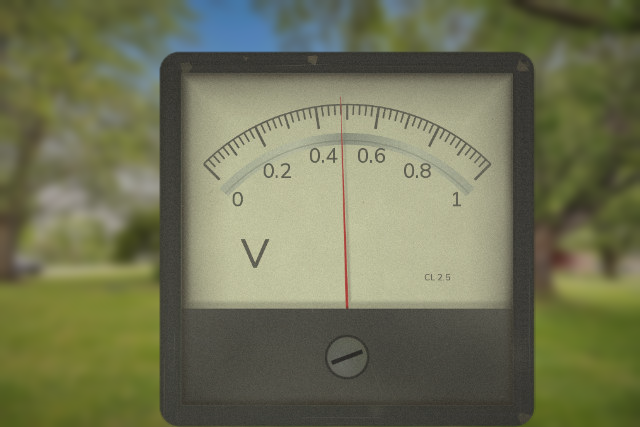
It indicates 0.48 V
